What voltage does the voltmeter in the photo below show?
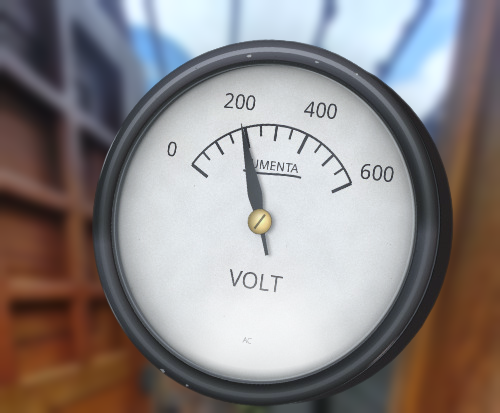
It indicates 200 V
